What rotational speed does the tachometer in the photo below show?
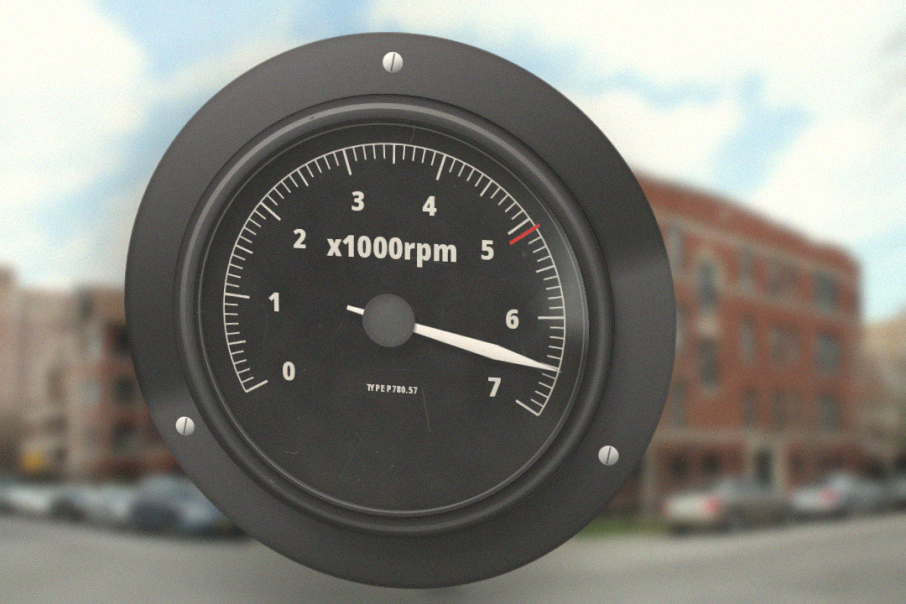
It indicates 6500 rpm
